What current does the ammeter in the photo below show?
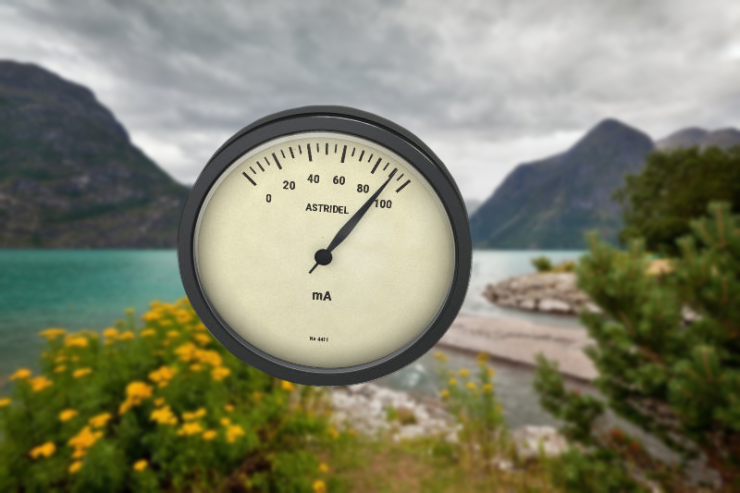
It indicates 90 mA
